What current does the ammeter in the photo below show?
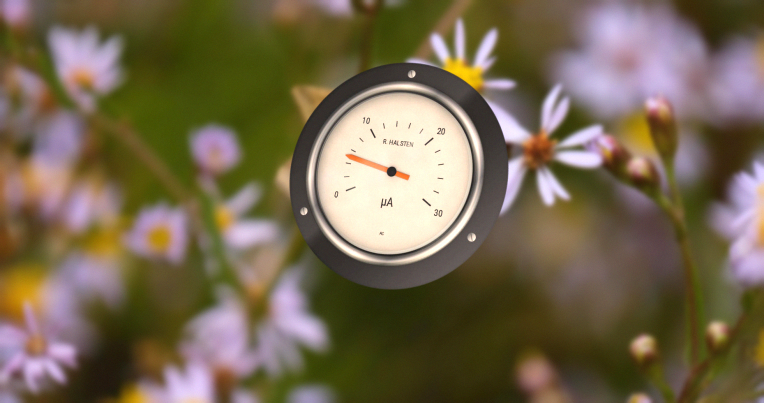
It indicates 5 µA
